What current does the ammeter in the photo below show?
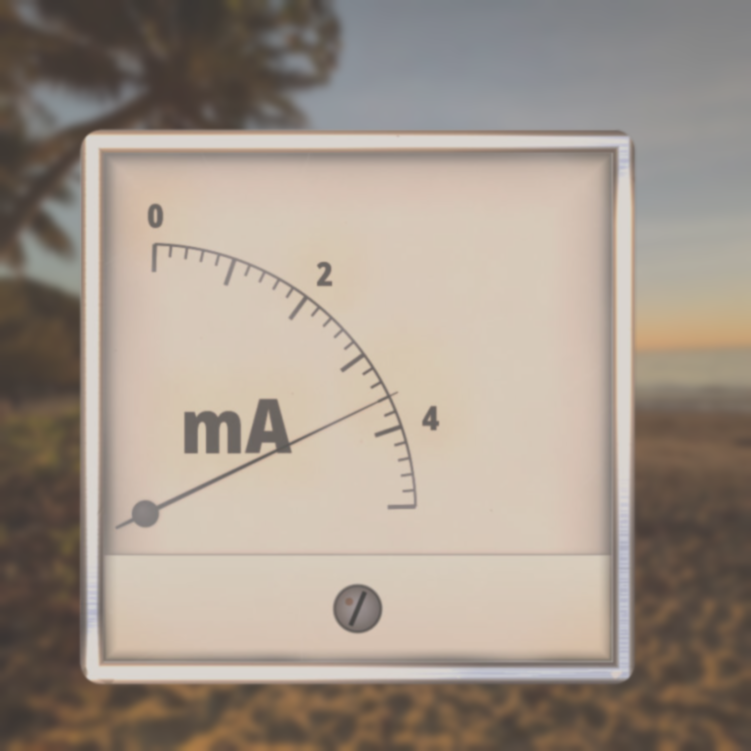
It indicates 3.6 mA
